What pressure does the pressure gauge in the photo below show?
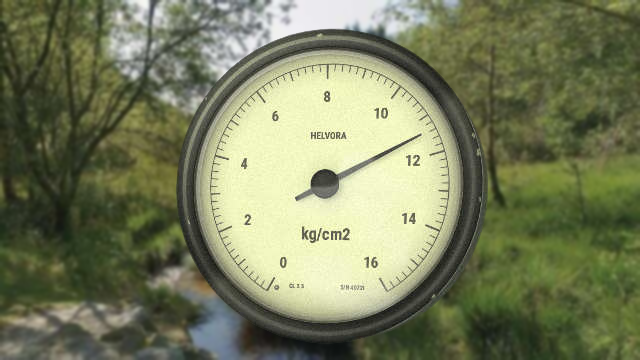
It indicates 11.4 kg/cm²
